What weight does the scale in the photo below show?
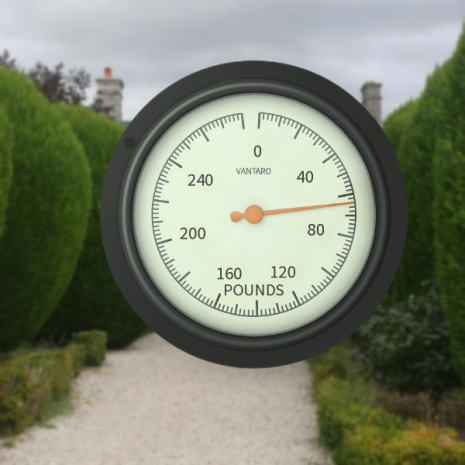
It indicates 64 lb
